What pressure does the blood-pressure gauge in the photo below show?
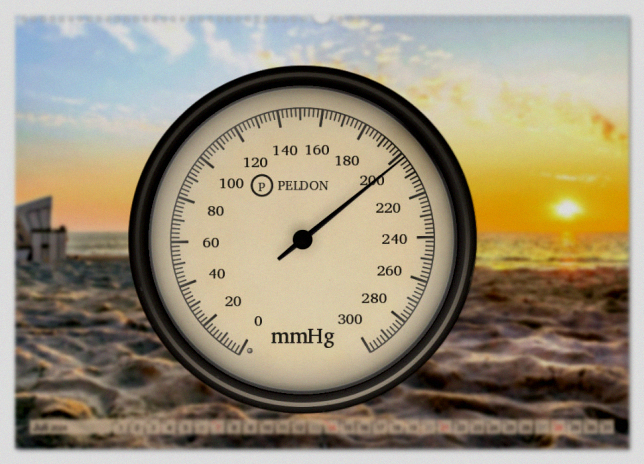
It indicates 202 mmHg
